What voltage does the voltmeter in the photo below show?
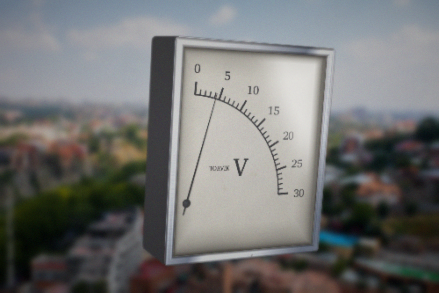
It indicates 4 V
